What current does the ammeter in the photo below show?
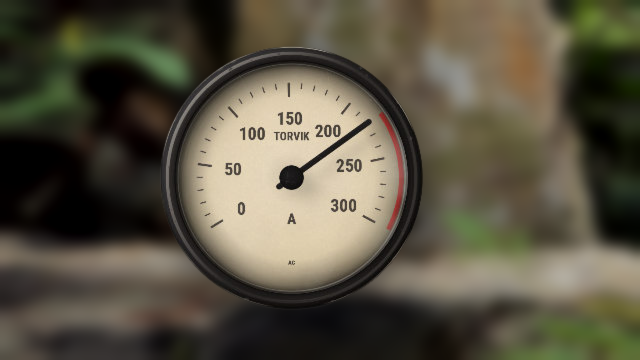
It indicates 220 A
